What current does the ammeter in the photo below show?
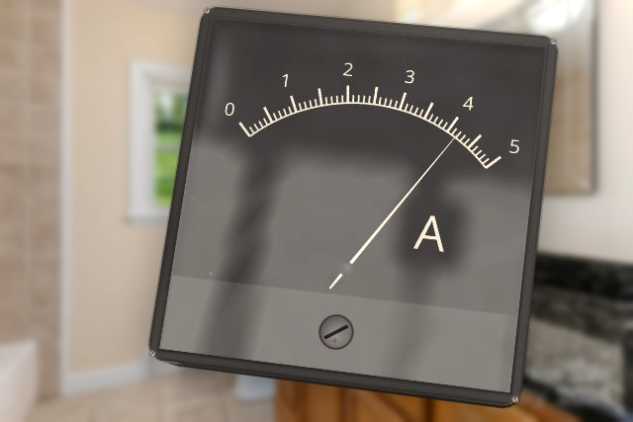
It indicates 4.2 A
